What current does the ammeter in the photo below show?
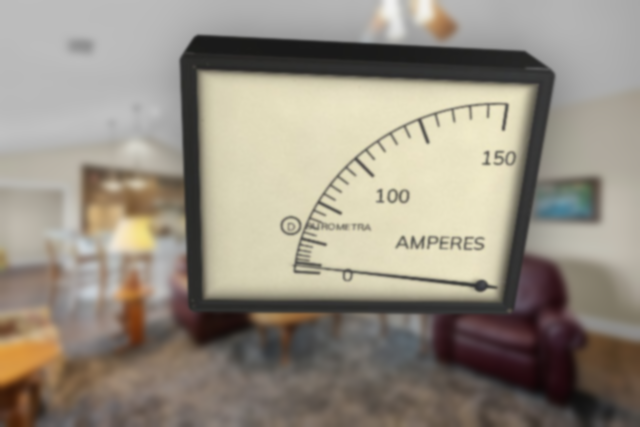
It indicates 25 A
